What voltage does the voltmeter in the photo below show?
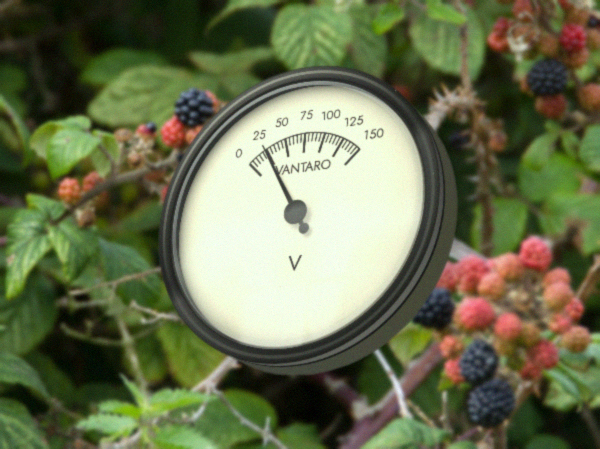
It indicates 25 V
